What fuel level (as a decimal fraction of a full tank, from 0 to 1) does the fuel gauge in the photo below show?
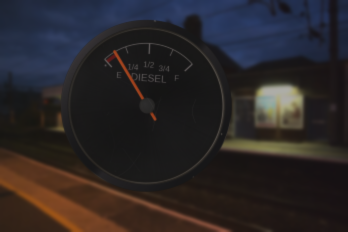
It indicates 0.125
